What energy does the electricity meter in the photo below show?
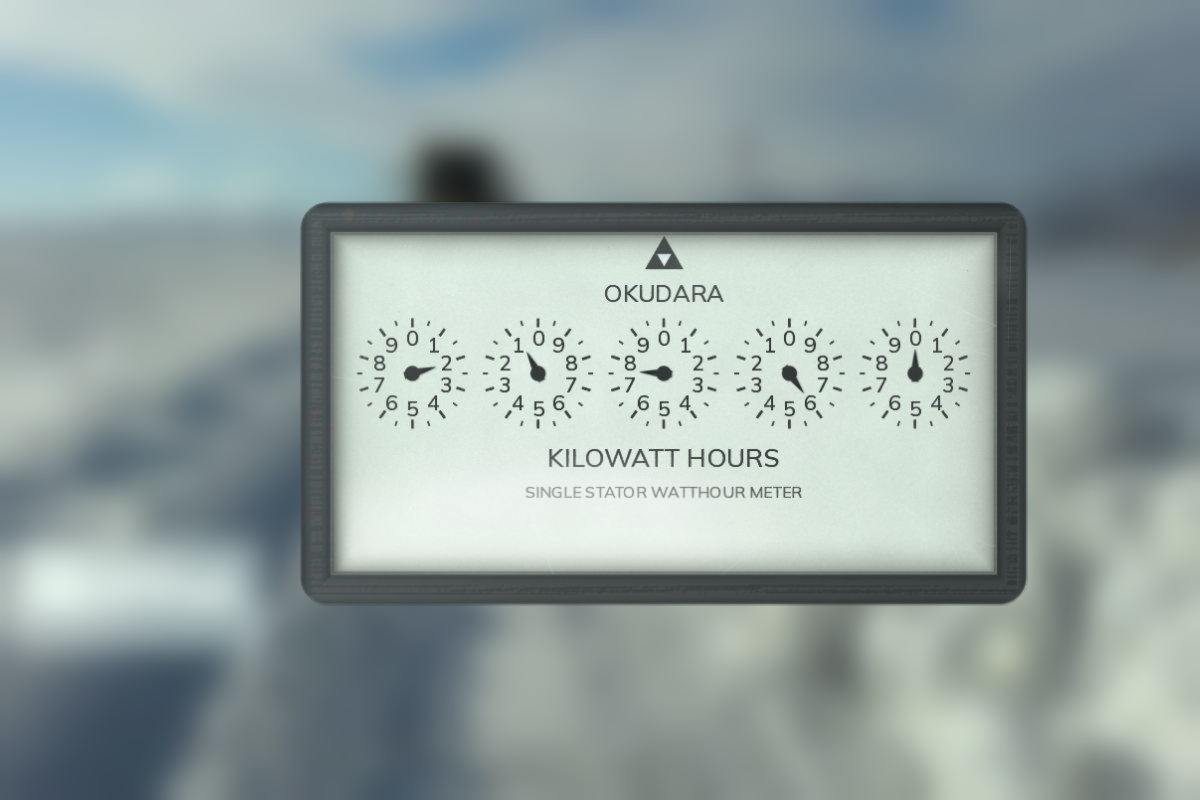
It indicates 20760 kWh
